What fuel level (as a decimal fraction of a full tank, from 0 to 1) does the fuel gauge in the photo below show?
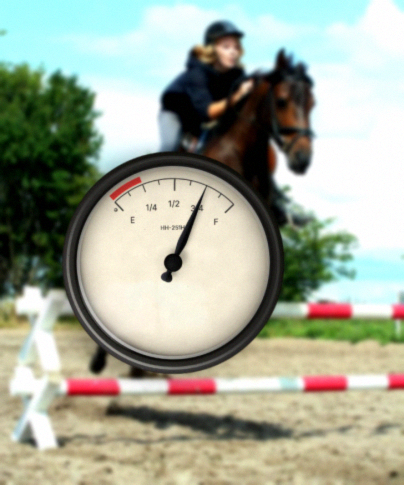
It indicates 0.75
